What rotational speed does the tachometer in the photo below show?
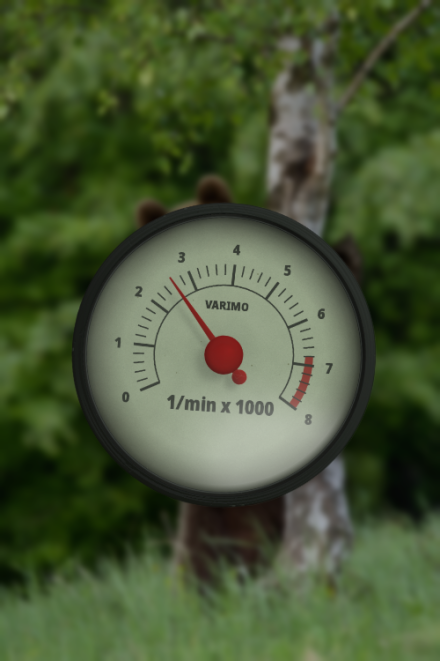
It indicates 2600 rpm
